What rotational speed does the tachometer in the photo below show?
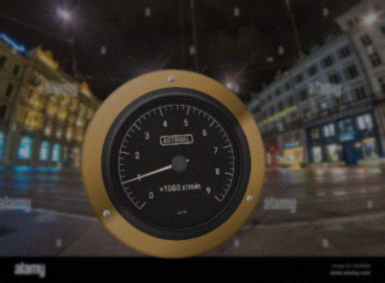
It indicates 1000 rpm
